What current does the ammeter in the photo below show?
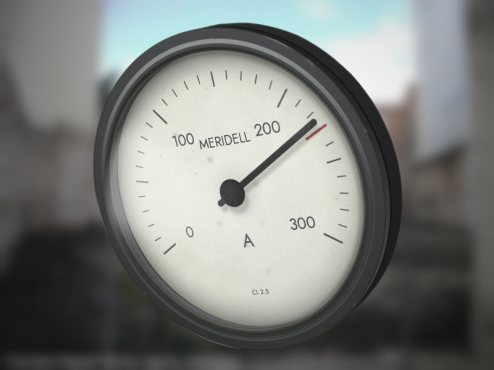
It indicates 225 A
